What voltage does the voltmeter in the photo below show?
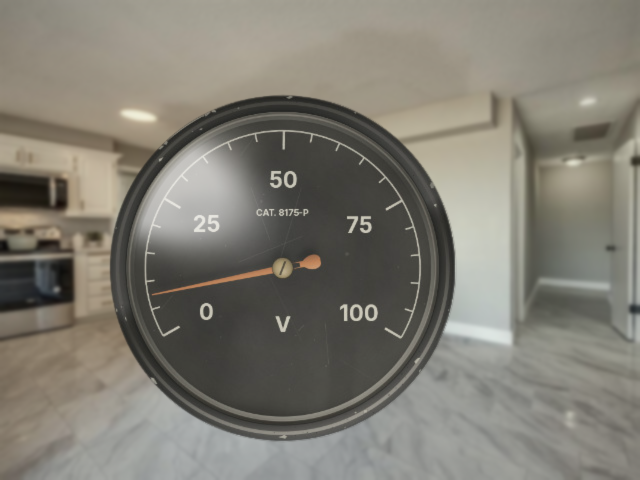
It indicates 7.5 V
